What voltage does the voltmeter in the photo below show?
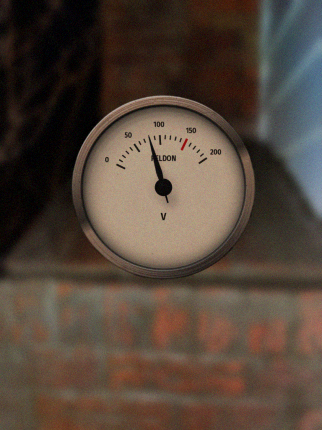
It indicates 80 V
